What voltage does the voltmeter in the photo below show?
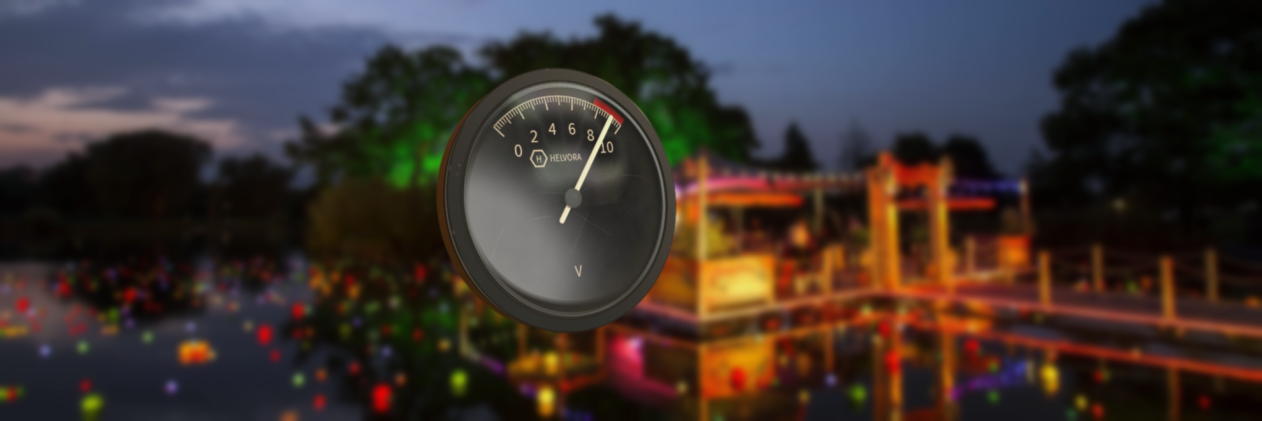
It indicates 9 V
